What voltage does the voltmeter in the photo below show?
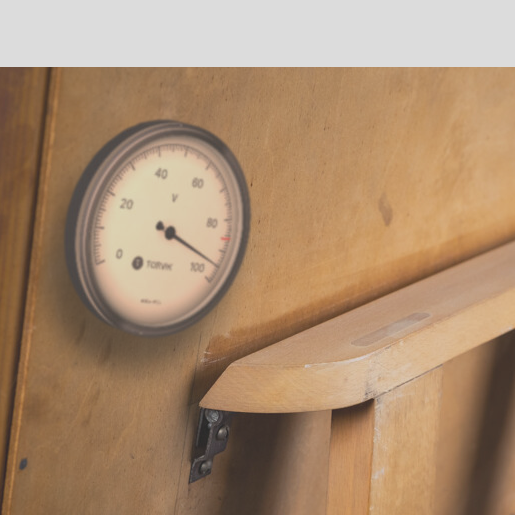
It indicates 95 V
